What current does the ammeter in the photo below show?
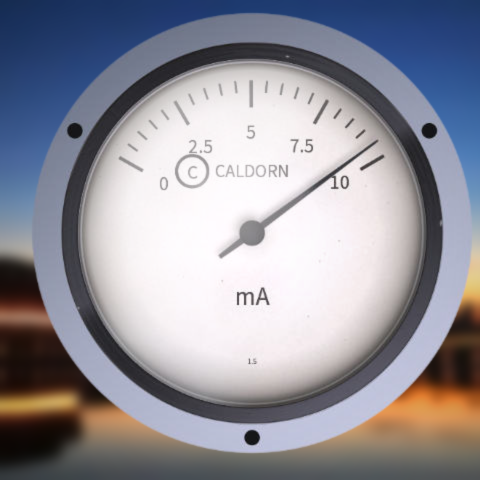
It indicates 9.5 mA
